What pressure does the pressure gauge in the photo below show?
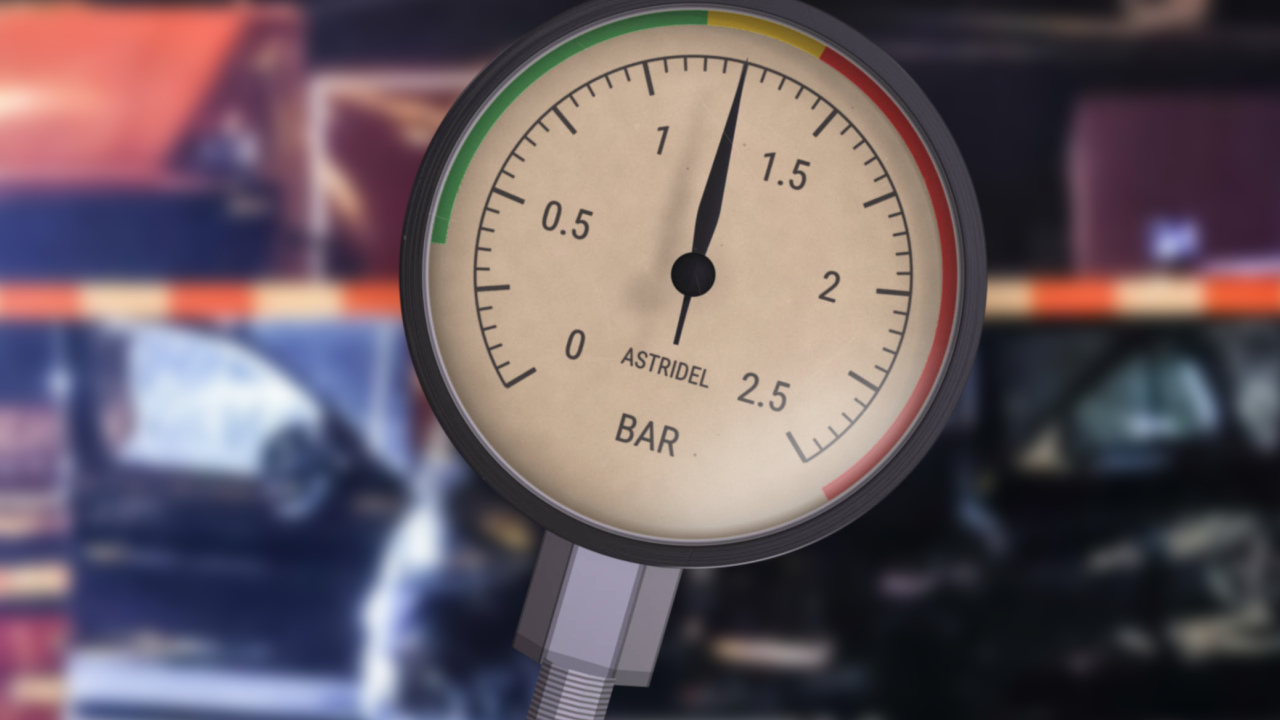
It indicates 1.25 bar
